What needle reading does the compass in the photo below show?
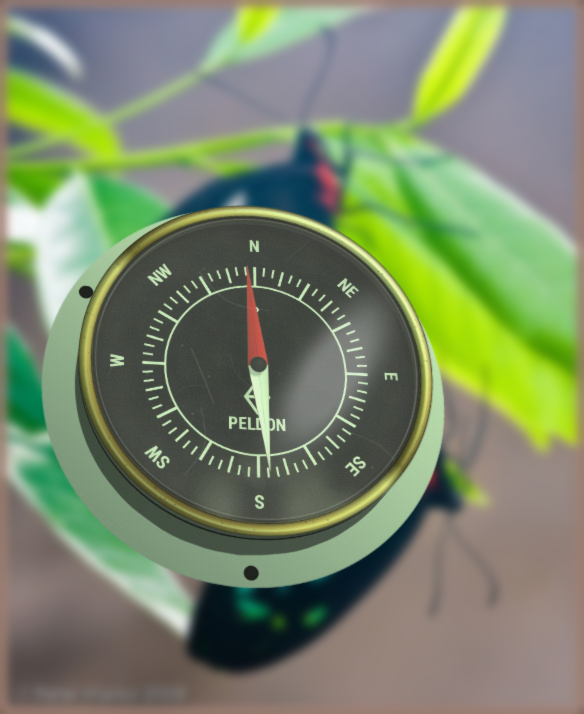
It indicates 355 °
